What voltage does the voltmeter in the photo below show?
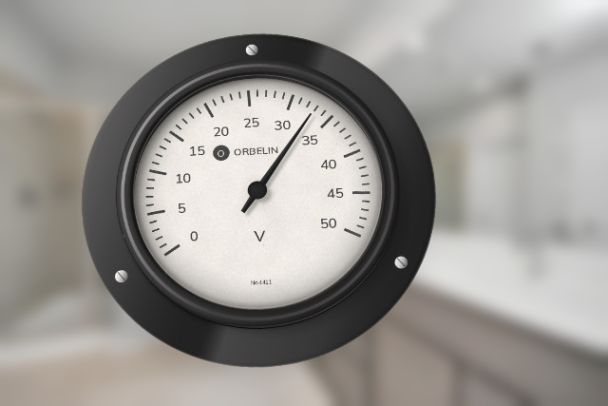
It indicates 33 V
